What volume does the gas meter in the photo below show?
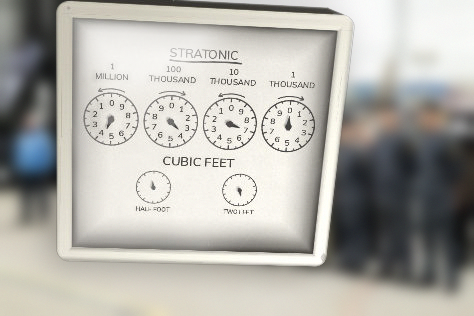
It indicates 437000 ft³
